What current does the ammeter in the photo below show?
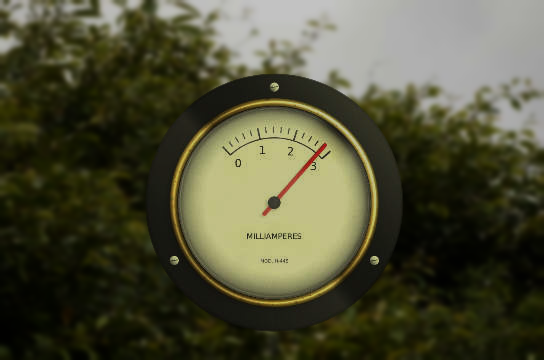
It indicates 2.8 mA
